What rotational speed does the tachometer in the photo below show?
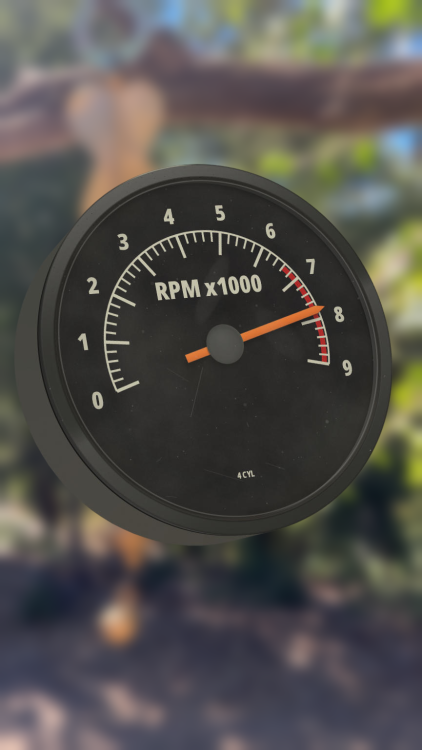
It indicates 7800 rpm
